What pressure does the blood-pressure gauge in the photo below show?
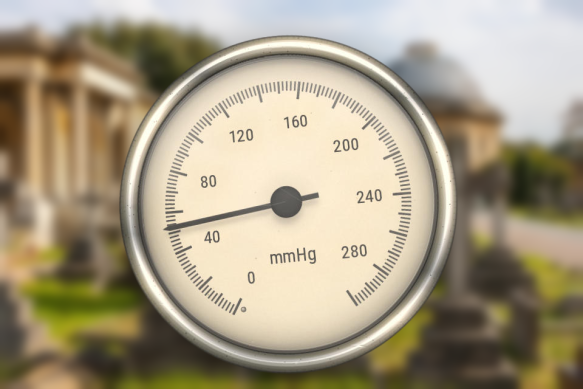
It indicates 52 mmHg
